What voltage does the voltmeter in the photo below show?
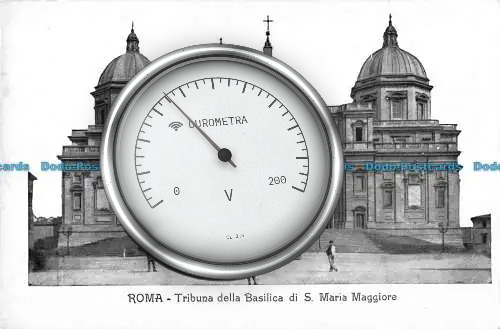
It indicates 70 V
